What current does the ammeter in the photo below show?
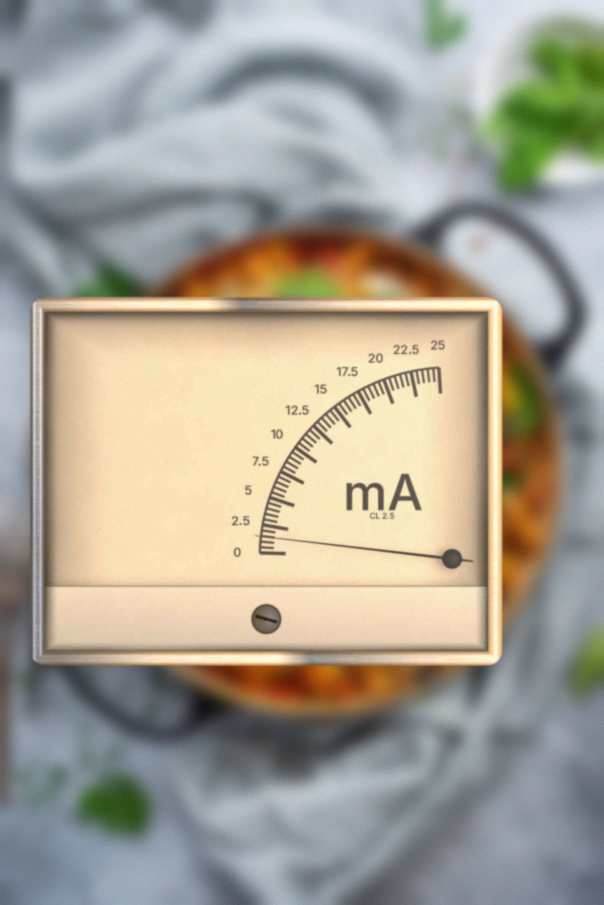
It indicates 1.5 mA
